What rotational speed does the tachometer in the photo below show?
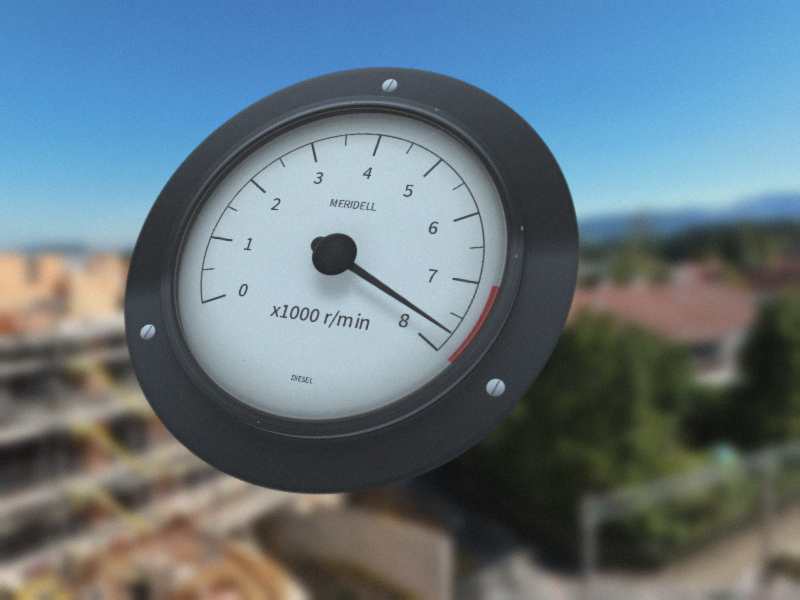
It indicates 7750 rpm
